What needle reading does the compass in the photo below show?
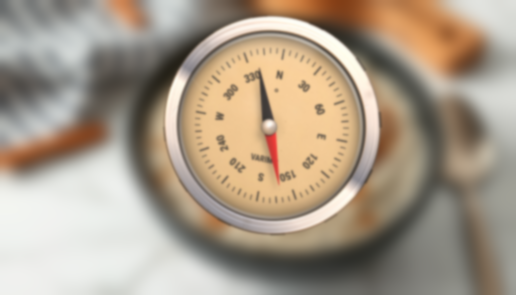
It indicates 160 °
